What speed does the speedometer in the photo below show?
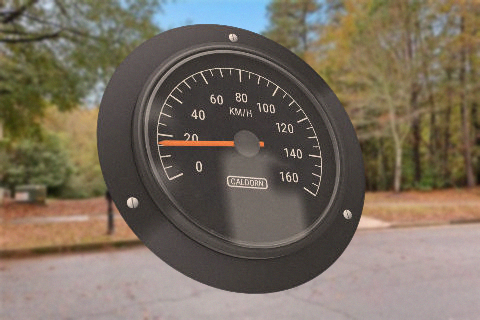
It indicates 15 km/h
